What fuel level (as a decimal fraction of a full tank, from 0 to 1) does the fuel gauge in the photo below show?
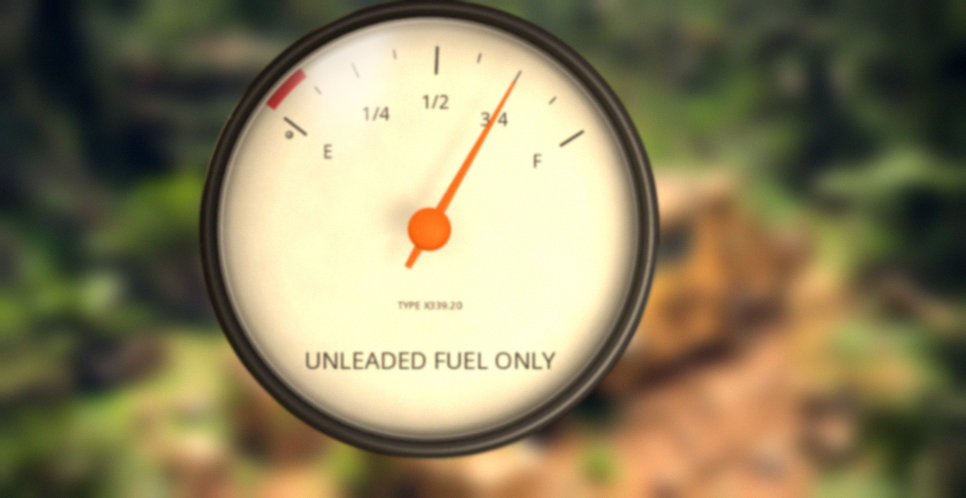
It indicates 0.75
